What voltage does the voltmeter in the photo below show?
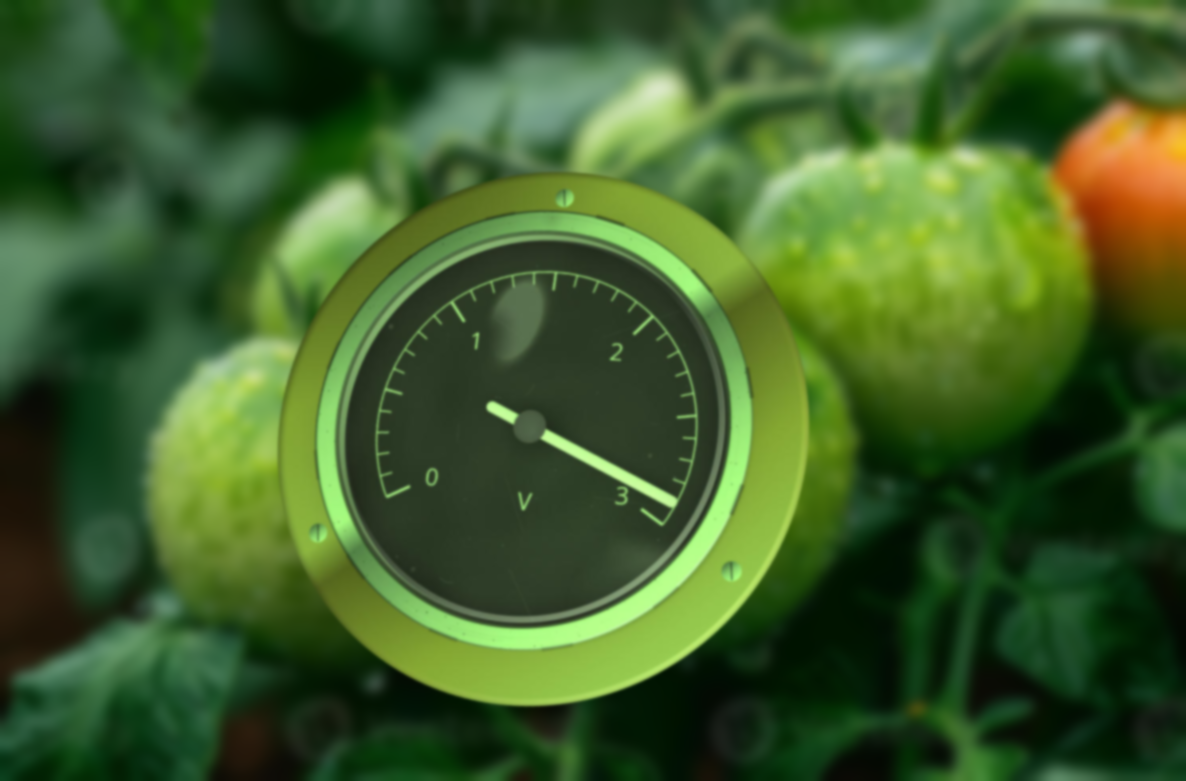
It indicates 2.9 V
